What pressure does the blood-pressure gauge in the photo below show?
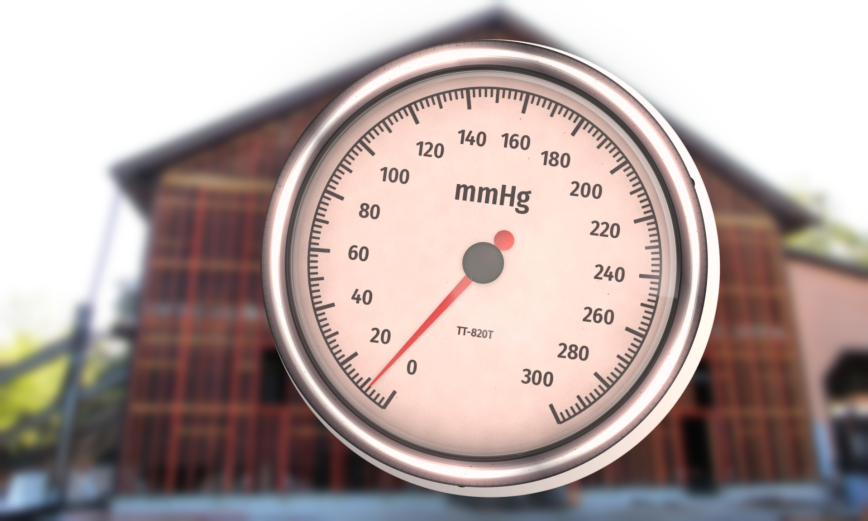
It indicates 8 mmHg
